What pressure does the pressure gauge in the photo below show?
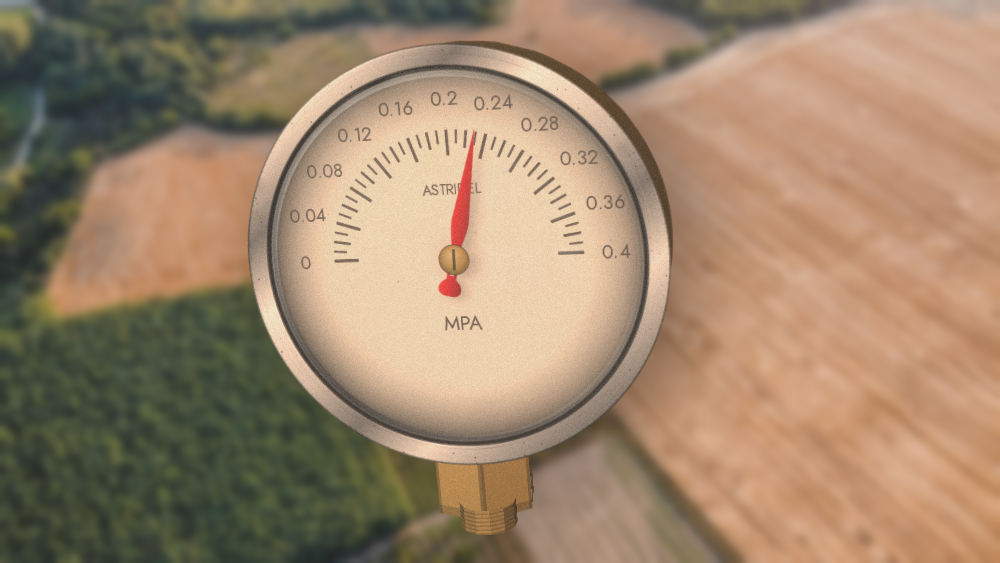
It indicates 0.23 MPa
